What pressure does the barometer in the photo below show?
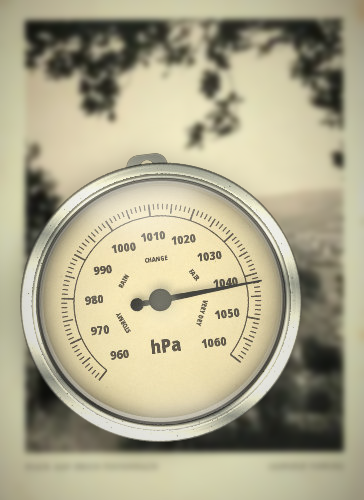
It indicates 1042 hPa
